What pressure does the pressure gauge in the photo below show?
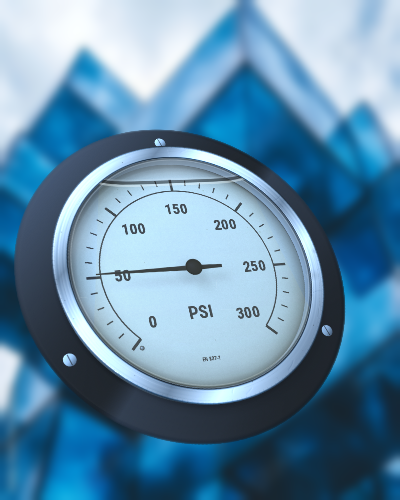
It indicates 50 psi
